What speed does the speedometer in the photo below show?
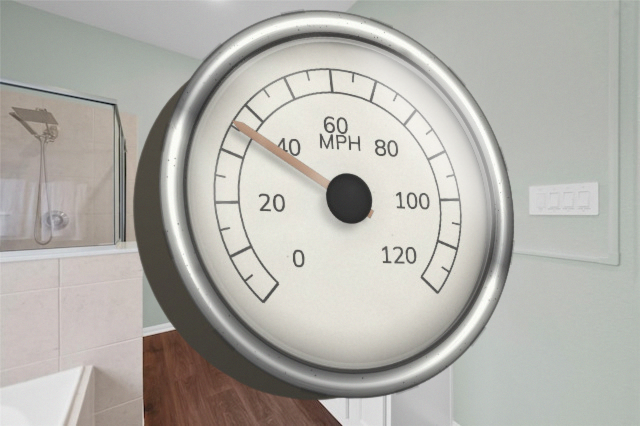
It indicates 35 mph
